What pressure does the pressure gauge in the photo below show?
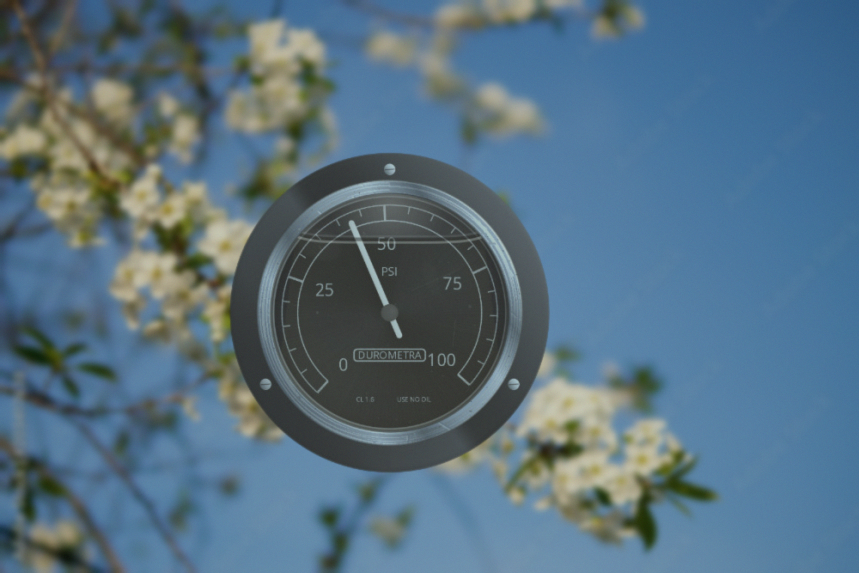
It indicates 42.5 psi
